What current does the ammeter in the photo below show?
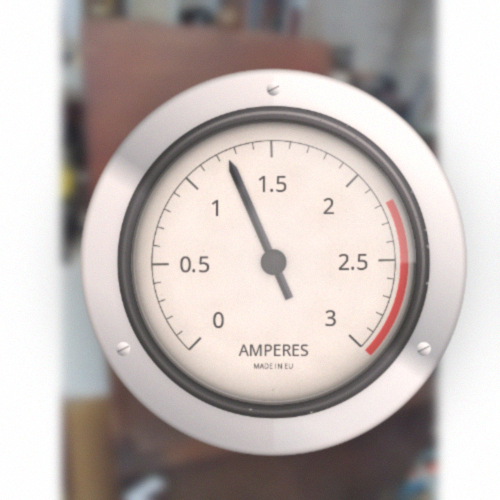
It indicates 1.25 A
